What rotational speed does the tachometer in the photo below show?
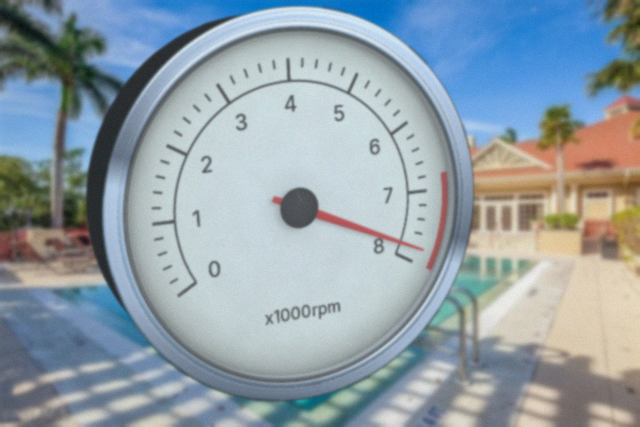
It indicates 7800 rpm
